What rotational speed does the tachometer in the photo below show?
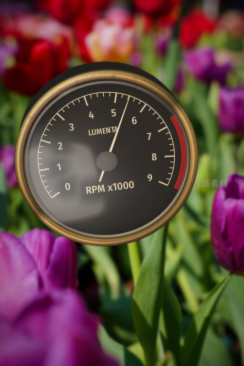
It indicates 5400 rpm
